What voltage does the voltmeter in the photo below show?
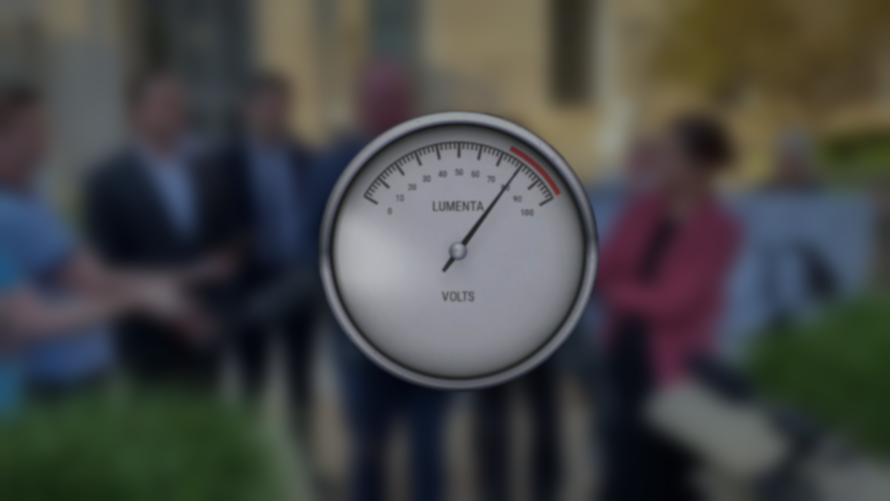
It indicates 80 V
